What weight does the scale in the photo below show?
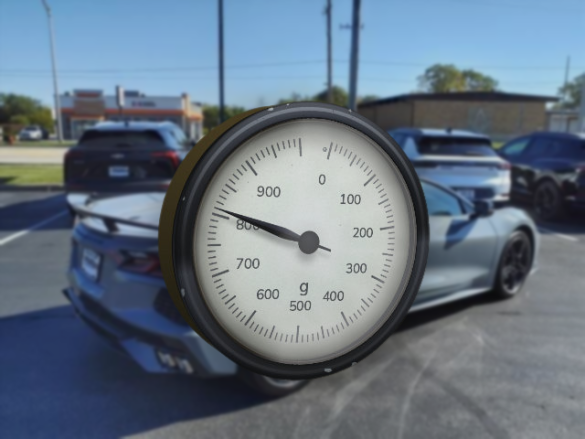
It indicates 810 g
